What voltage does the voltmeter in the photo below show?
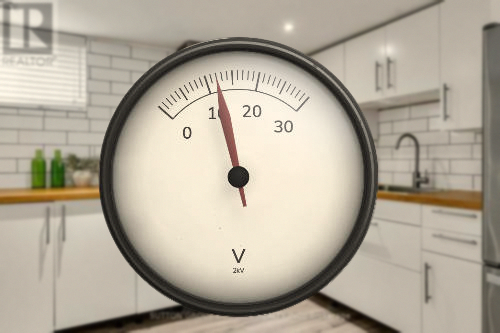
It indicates 12 V
